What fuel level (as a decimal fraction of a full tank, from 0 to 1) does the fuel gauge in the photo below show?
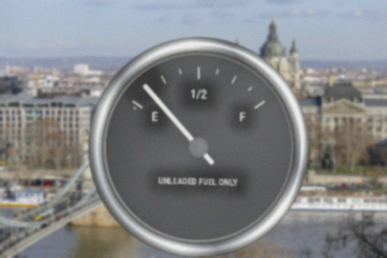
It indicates 0.125
